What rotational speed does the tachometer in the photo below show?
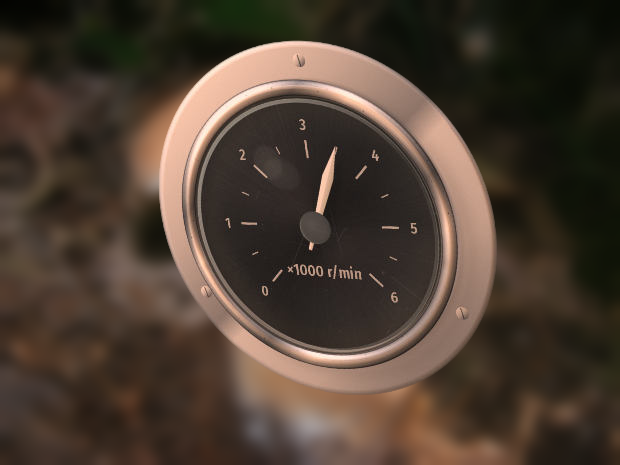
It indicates 3500 rpm
